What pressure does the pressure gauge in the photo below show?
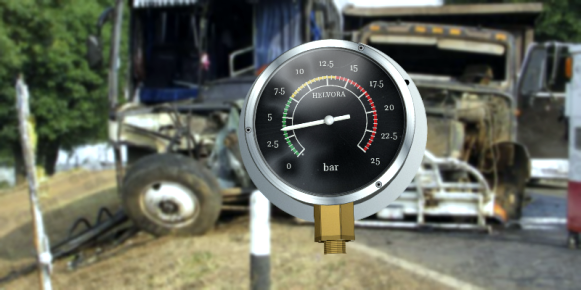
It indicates 3.5 bar
